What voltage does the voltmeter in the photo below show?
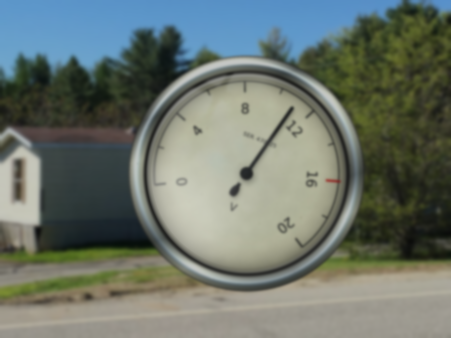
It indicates 11 V
